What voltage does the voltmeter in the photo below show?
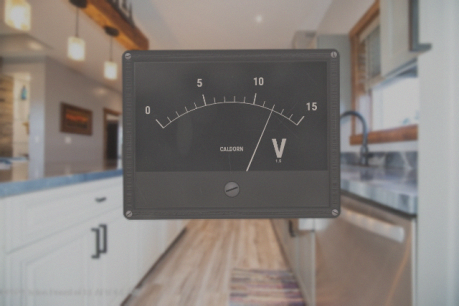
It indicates 12 V
